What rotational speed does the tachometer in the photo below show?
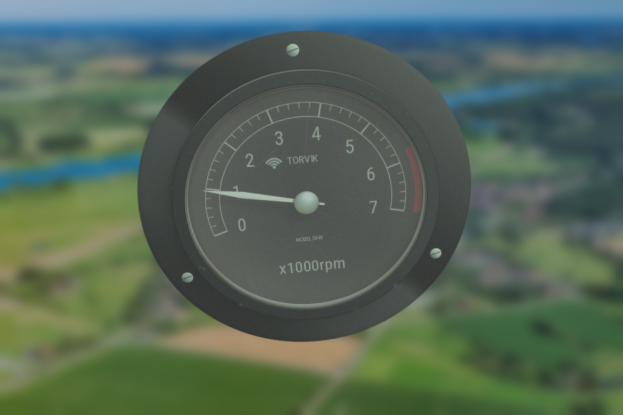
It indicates 1000 rpm
